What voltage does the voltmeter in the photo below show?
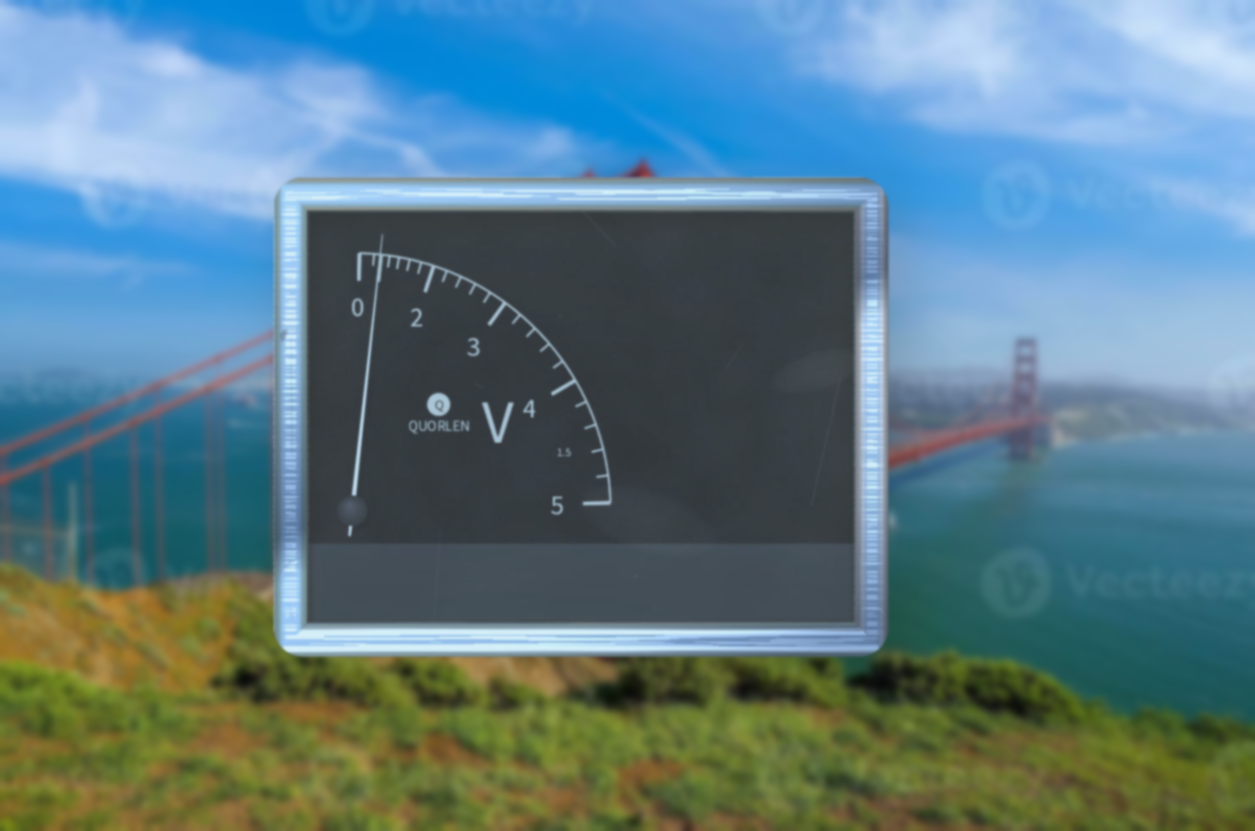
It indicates 1 V
